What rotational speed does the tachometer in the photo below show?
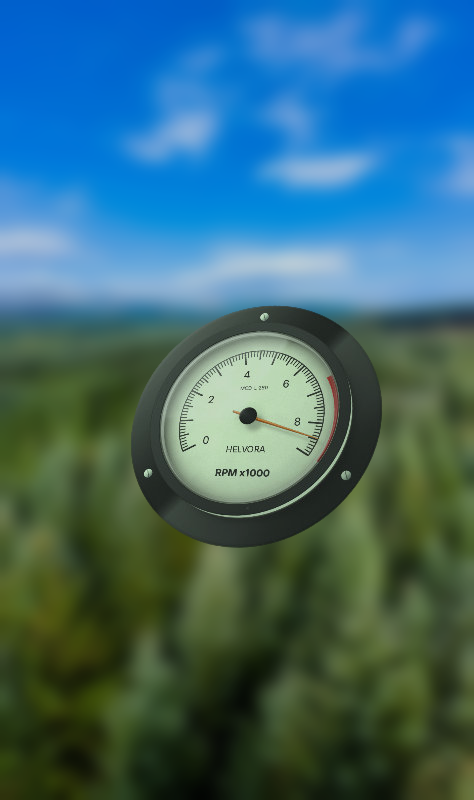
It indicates 8500 rpm
